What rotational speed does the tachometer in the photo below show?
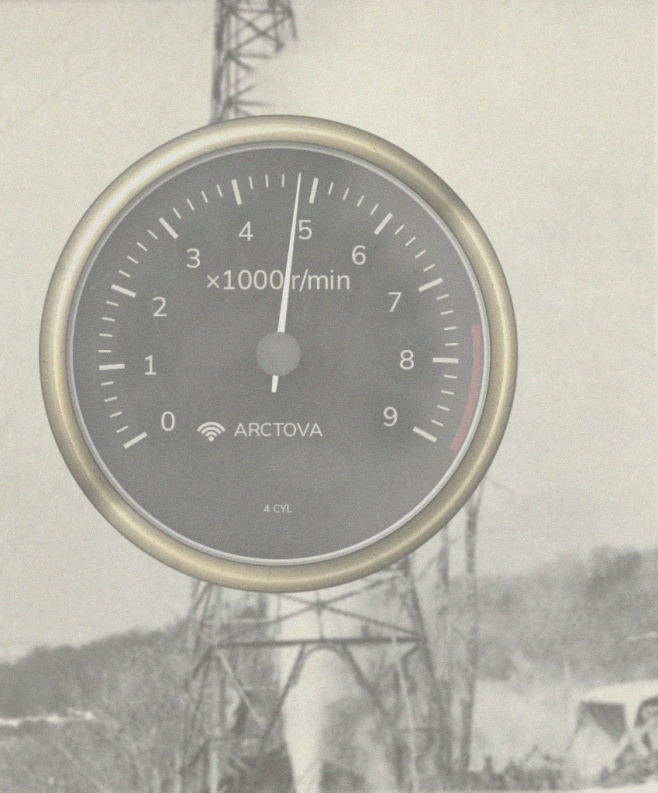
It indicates 4800 rpm
